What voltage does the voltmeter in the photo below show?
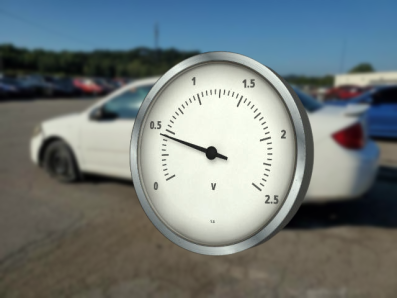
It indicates 0.45 V
